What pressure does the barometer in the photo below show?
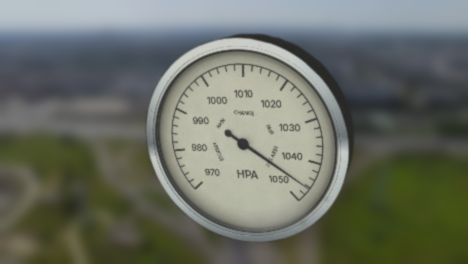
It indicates 1046 hPa
